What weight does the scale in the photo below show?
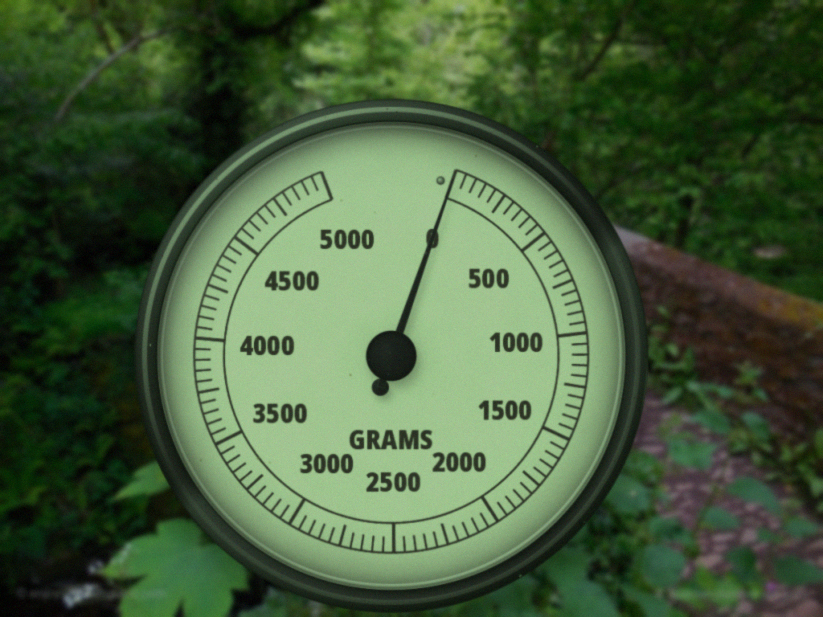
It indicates 0 g
